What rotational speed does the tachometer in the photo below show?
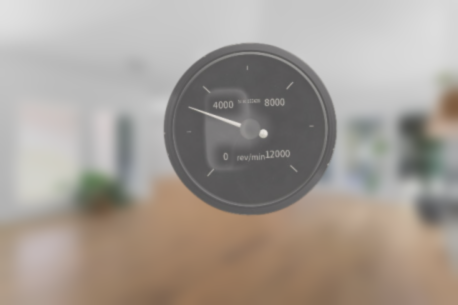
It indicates 3000 rpm
